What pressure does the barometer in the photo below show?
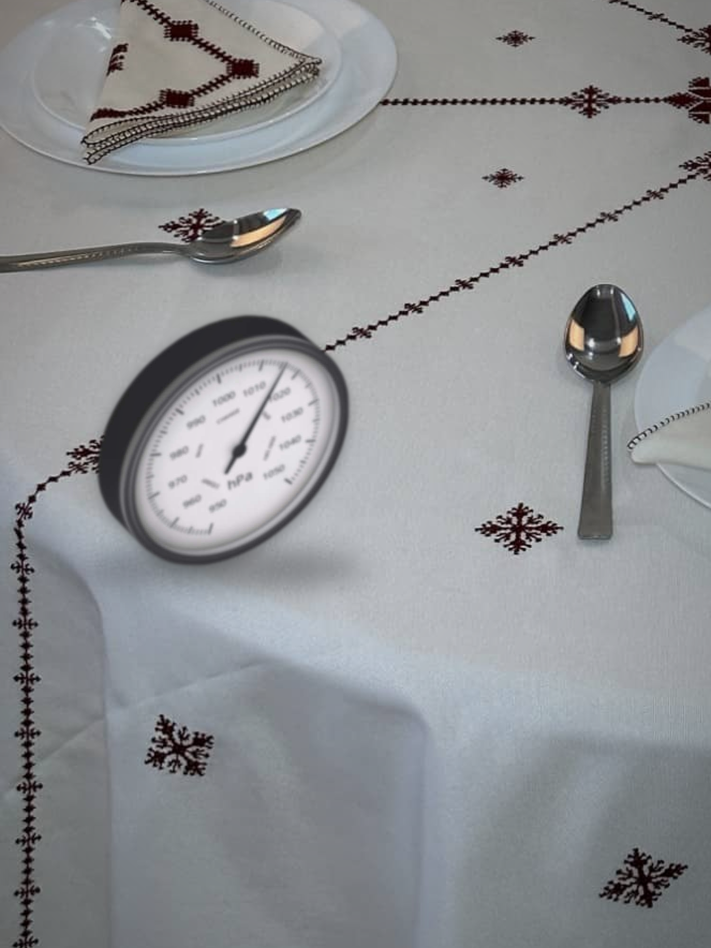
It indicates 1015 hPa
